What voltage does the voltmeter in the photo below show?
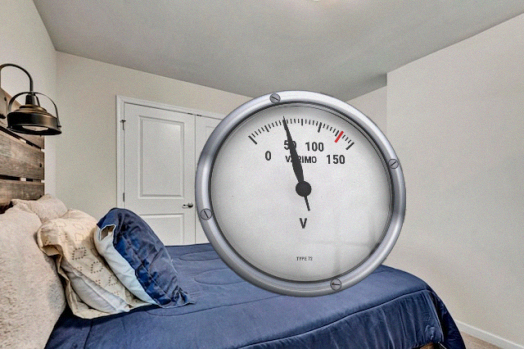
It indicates 50 V
